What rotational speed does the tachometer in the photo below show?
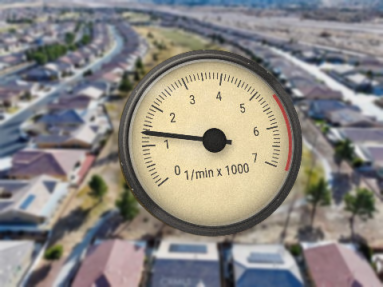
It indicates 1300 rpm
